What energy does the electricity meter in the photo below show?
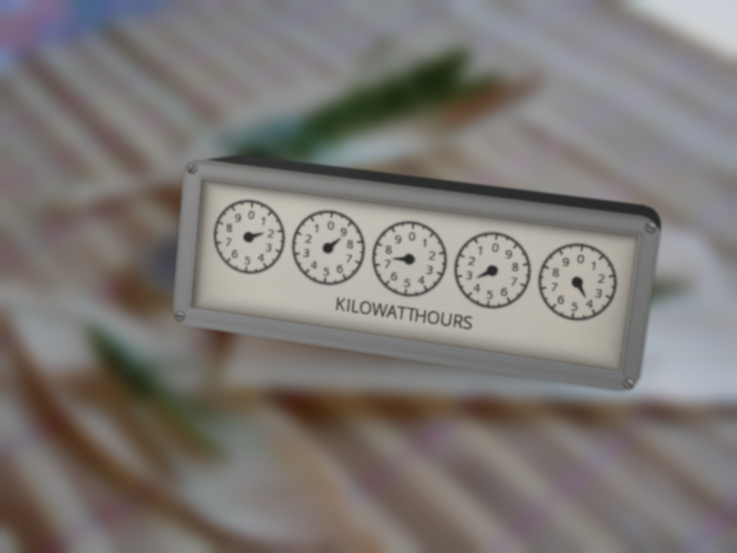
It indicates 18734 kWh
